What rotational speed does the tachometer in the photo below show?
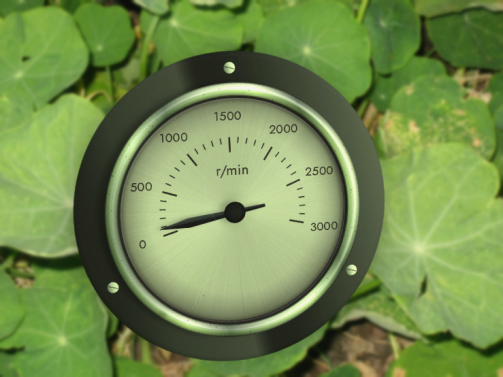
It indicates 100 rpm
